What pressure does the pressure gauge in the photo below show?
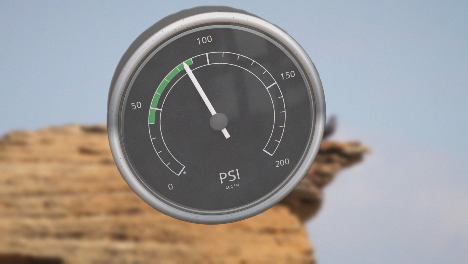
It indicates 85 psi
